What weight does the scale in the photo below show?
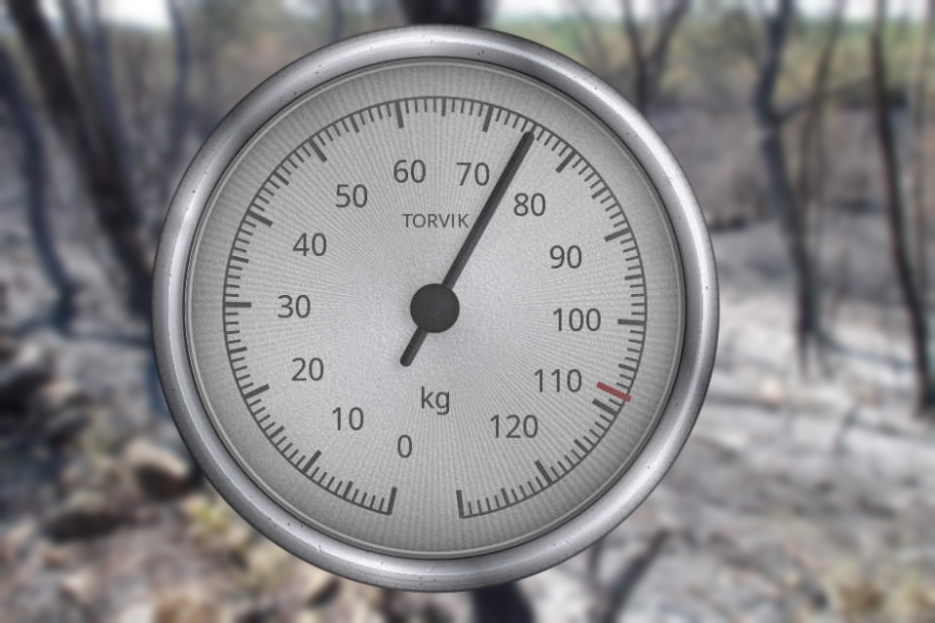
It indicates 75 kg
